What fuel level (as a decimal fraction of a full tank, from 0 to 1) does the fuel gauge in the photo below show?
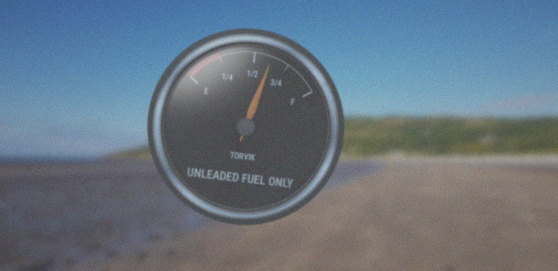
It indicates 0.625
